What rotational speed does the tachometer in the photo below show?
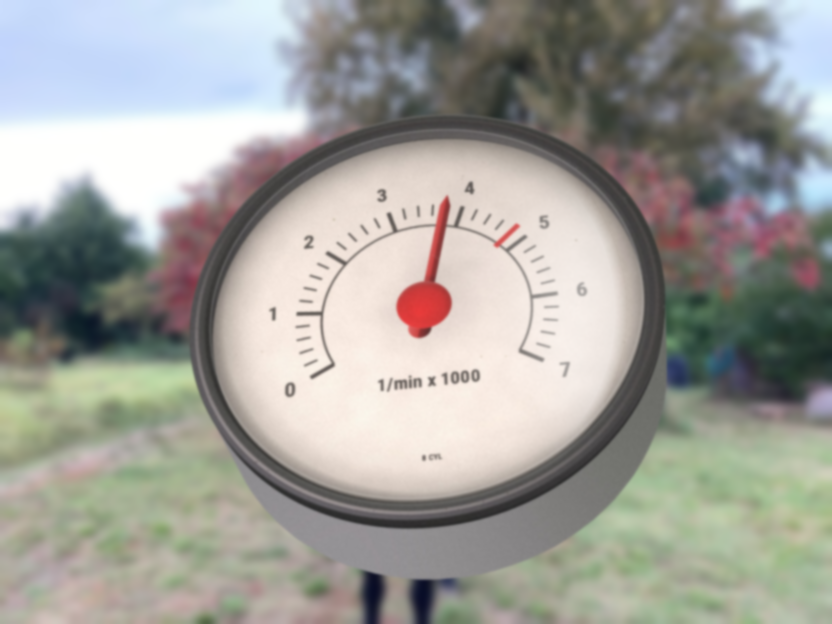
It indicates 3800 rpm
